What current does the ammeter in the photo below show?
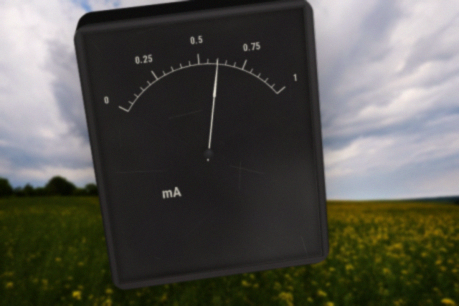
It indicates 0.6 mA
